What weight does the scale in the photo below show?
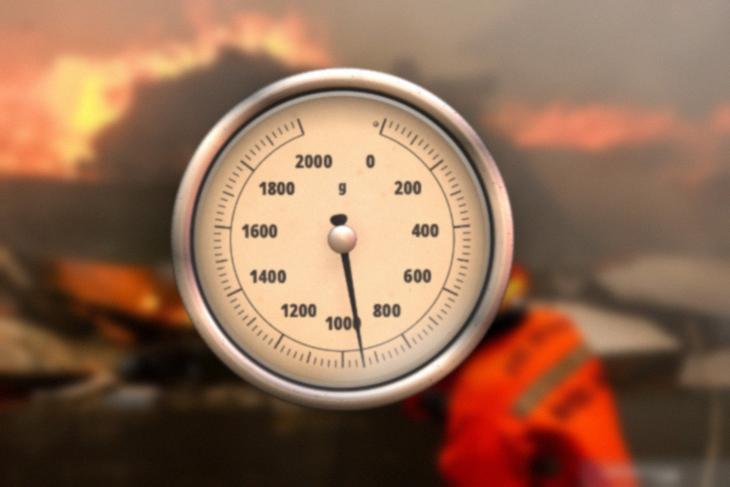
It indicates 940 g
